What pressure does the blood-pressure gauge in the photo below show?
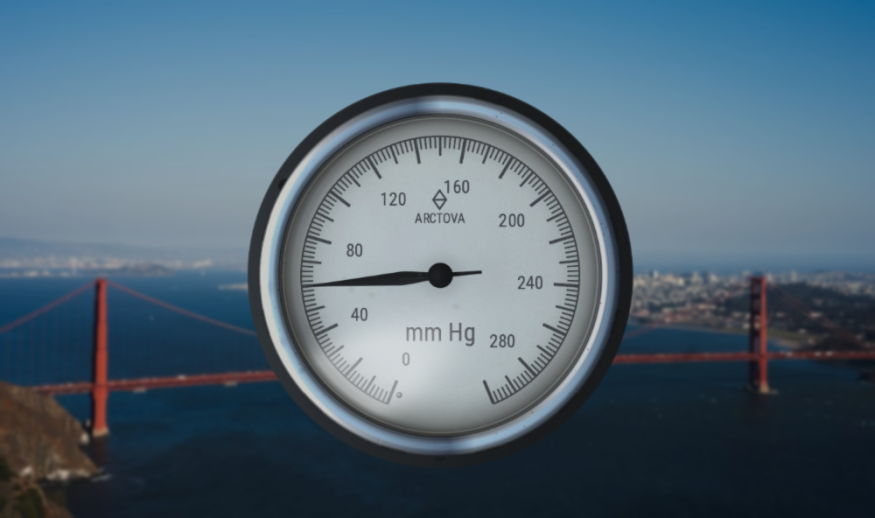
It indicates 60 mmHg
